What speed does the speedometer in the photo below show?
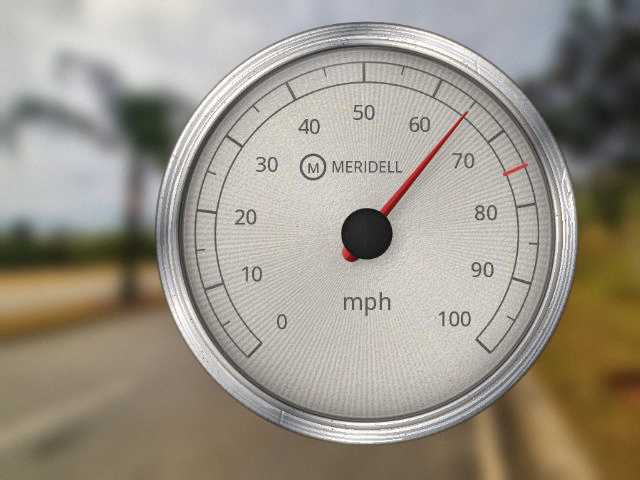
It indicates 65 mph
